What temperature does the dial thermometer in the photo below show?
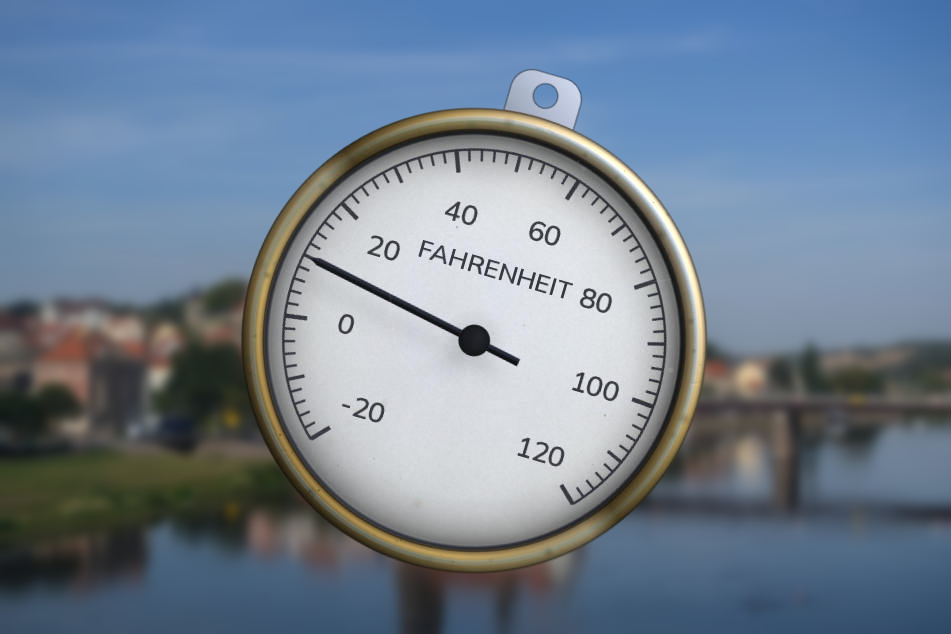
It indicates 10 °F
